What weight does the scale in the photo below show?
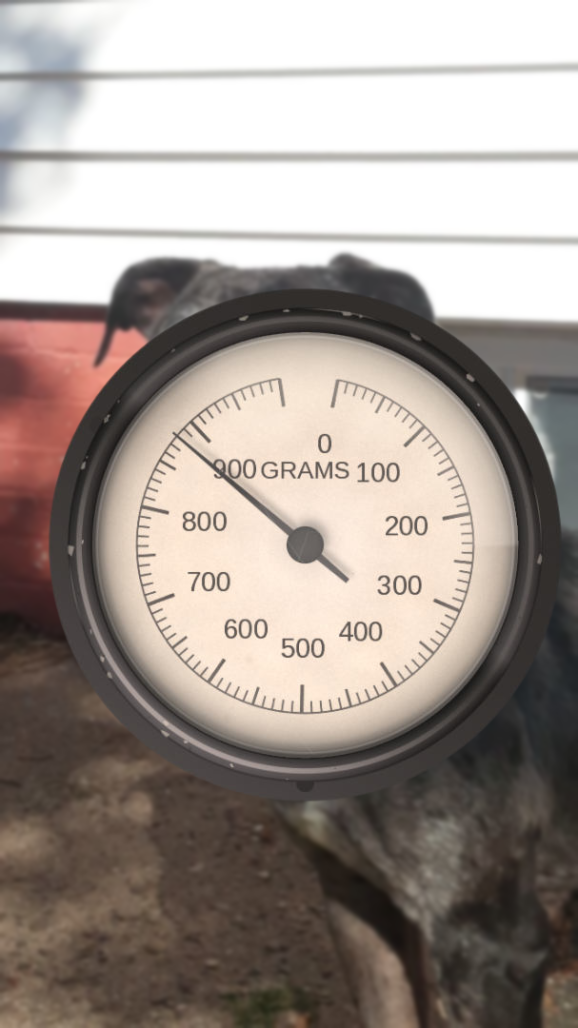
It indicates 880 g
